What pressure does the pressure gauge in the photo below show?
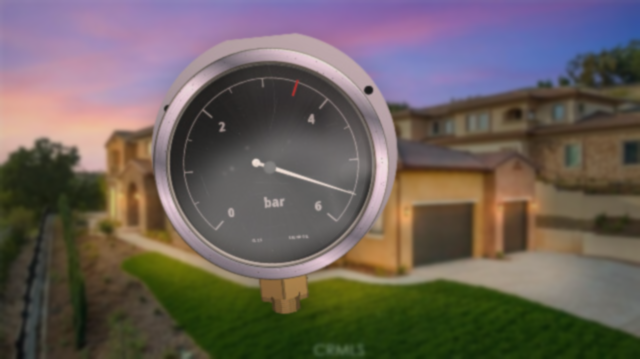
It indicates 5.5 bar
